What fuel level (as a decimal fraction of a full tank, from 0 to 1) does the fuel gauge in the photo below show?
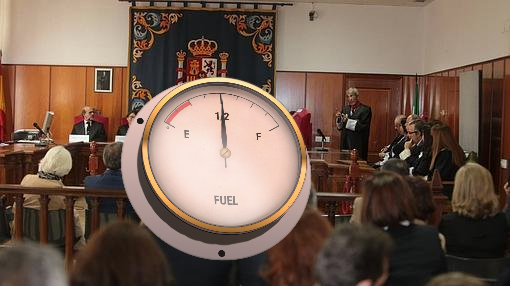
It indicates 0.5
